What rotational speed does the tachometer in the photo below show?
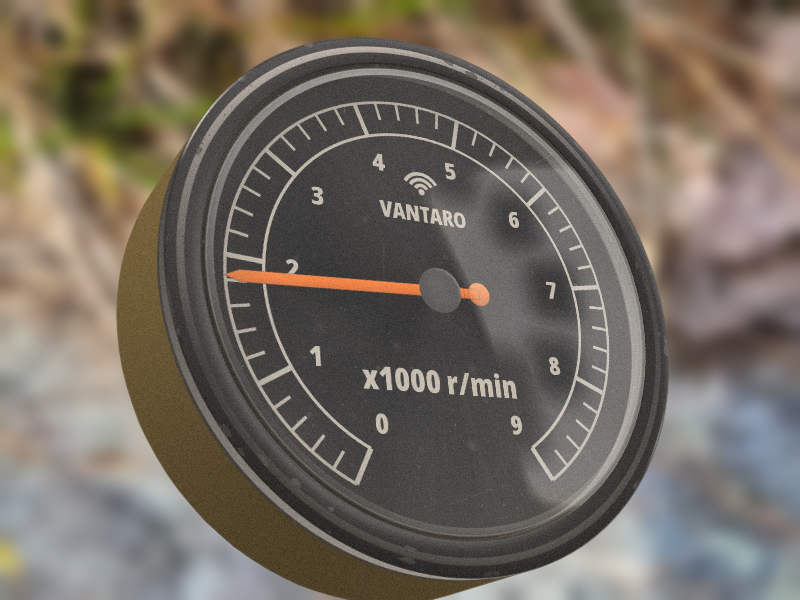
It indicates 1800 rpm
